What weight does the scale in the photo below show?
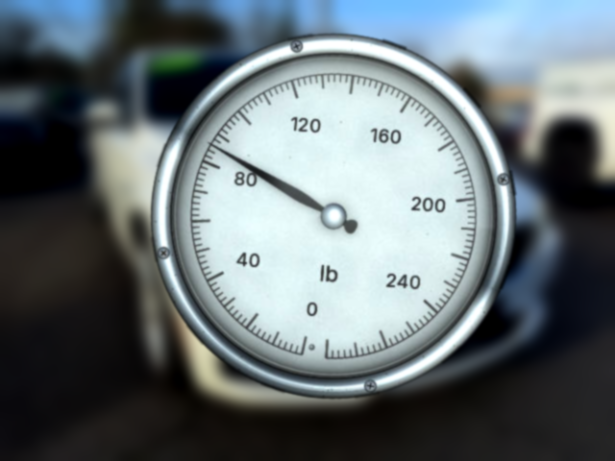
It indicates 86 lb
